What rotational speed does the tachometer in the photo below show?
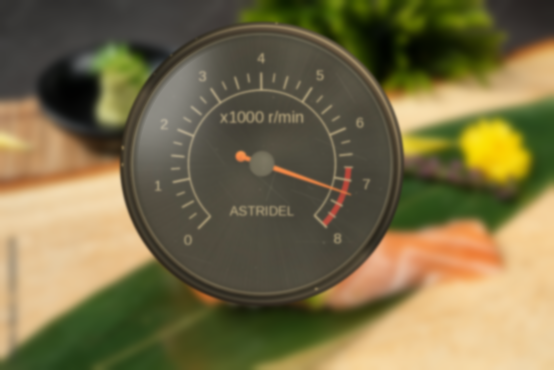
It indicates 7250 rpm
